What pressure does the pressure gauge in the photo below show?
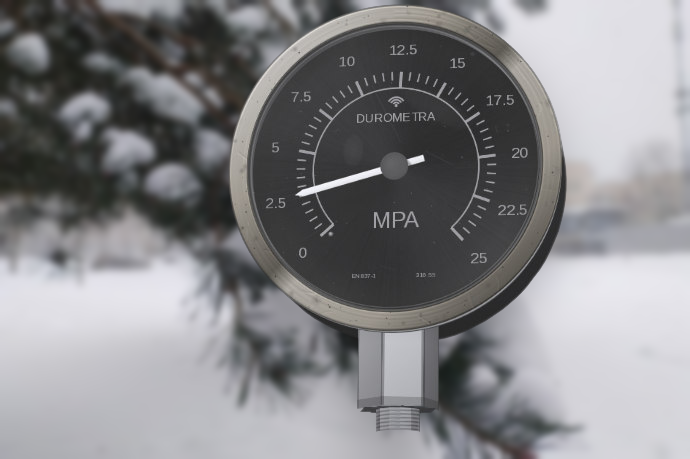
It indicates 2.5 MPa
